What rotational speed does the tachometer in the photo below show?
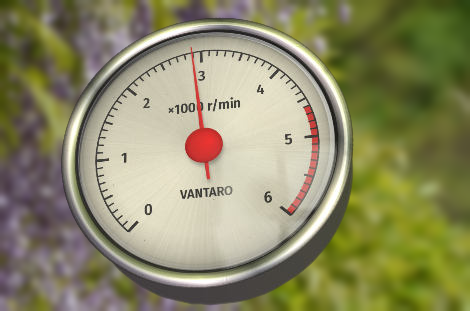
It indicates 2900 rpm
